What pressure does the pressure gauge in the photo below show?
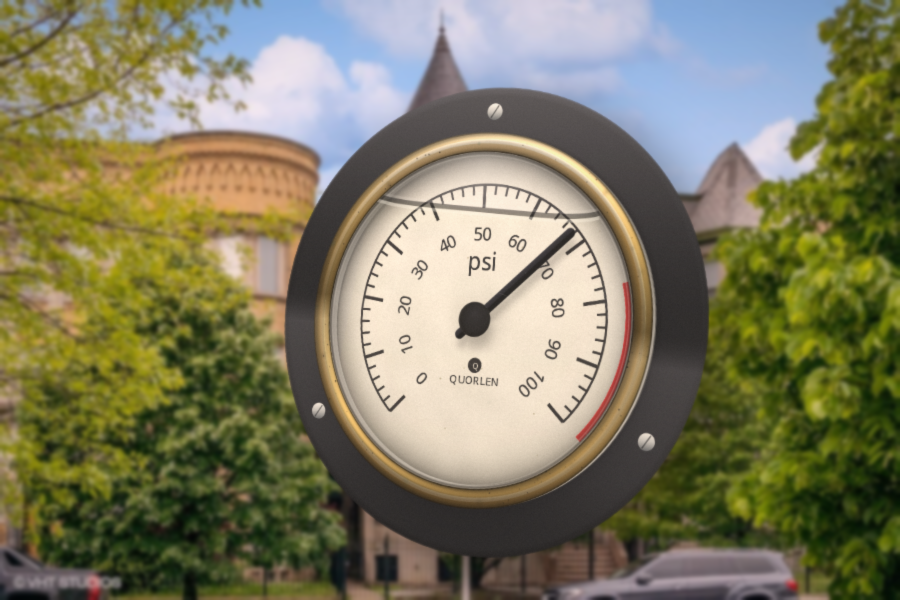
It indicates 68 psi
